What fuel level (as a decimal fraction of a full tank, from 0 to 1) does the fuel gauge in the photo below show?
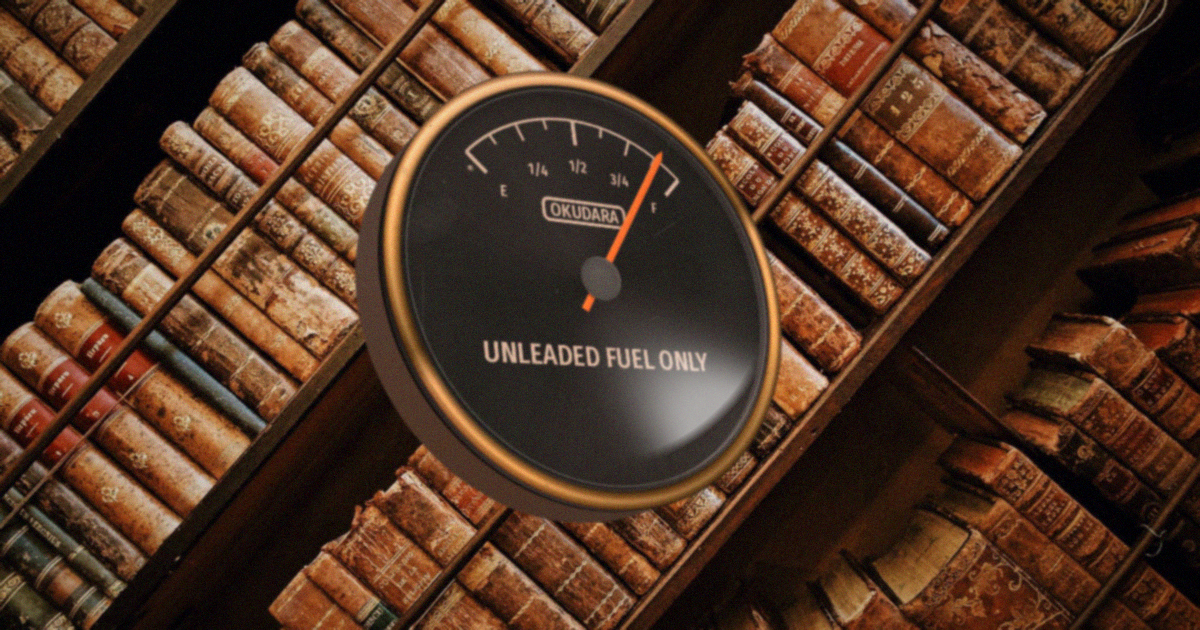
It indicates 0.875
